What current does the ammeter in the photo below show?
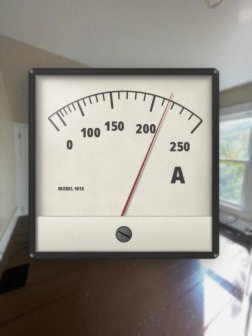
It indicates 215 A
